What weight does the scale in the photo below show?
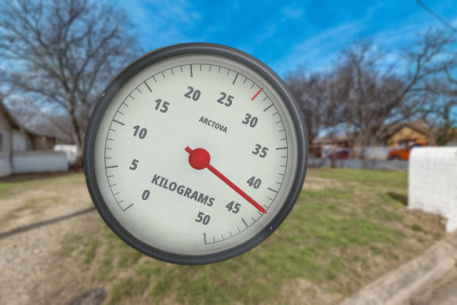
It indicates 42.5 kg
